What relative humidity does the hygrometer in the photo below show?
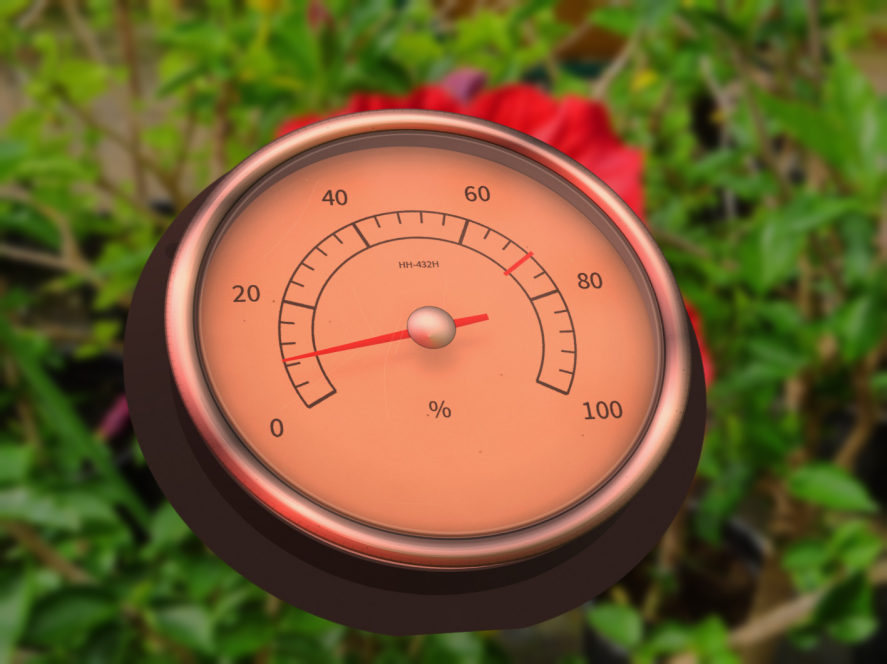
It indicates 8 %
